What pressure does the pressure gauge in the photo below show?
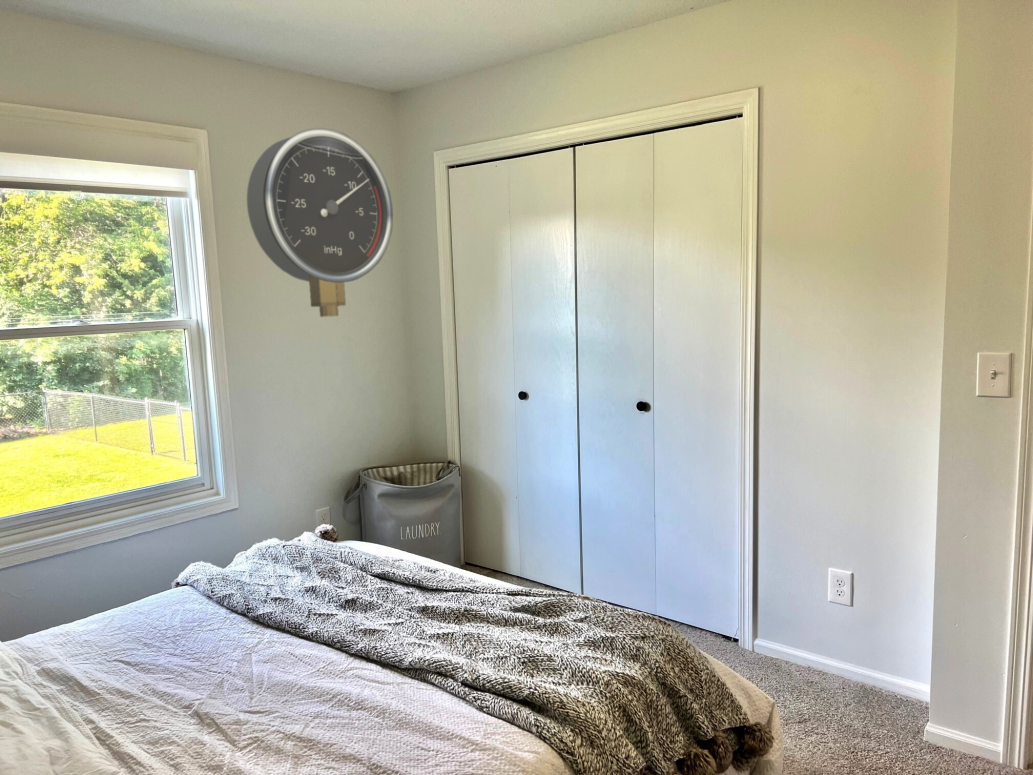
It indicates -9 inHg
